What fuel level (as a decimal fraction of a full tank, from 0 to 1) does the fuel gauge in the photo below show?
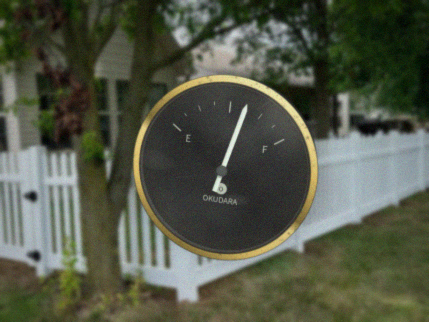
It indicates 0.625
